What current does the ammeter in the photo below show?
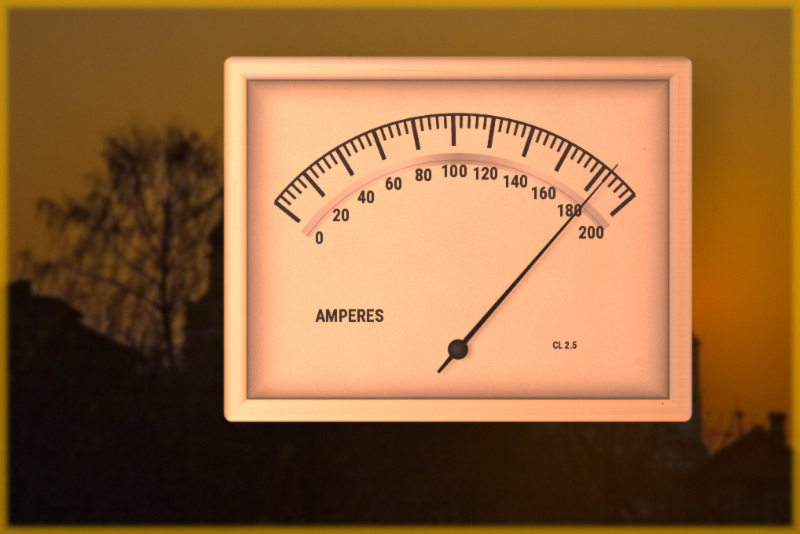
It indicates 184 A
